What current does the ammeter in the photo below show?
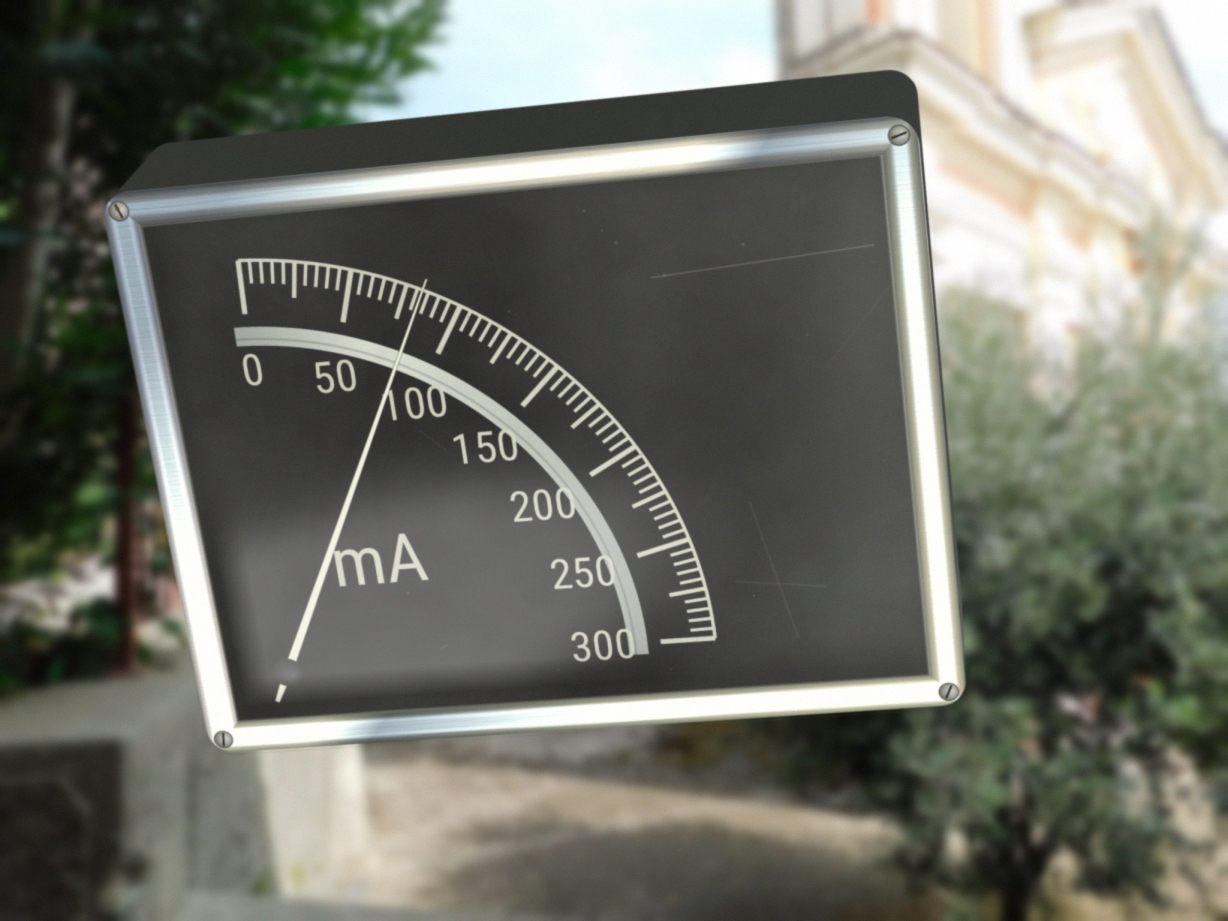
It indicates 82.5 mA
